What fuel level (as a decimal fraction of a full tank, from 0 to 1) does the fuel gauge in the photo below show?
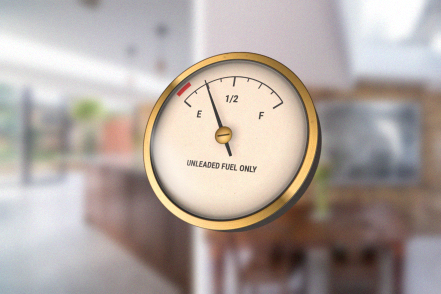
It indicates 0.25
